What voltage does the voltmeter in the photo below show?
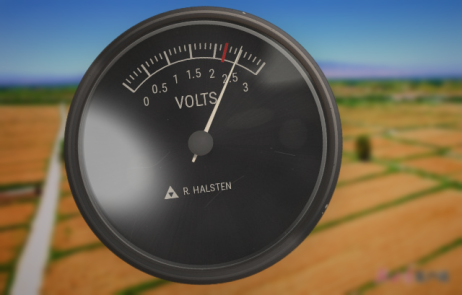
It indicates 2.5 V
